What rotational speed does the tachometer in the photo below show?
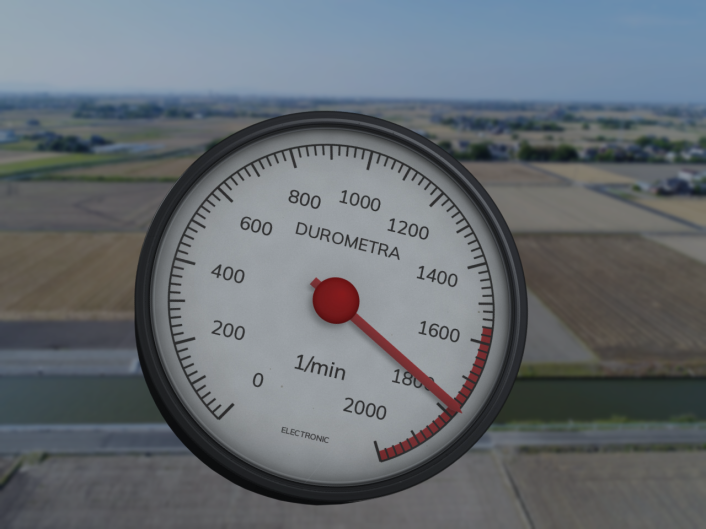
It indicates 1780 rpm
